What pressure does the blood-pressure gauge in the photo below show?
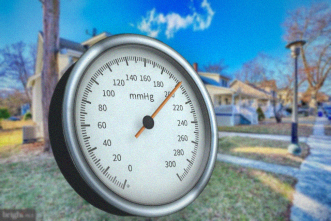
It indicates 200 mmHg
